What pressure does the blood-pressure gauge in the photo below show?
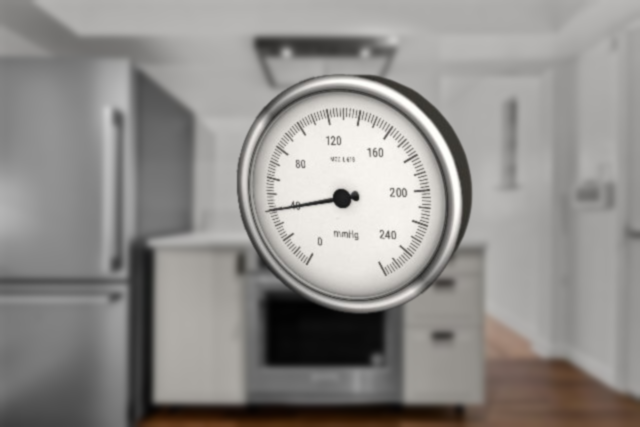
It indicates 40 mmHg
